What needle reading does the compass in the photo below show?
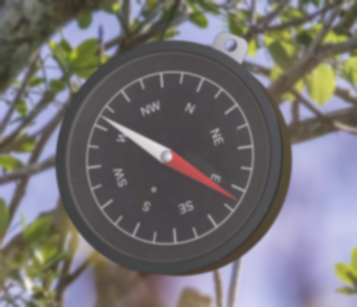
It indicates 97.5 °
